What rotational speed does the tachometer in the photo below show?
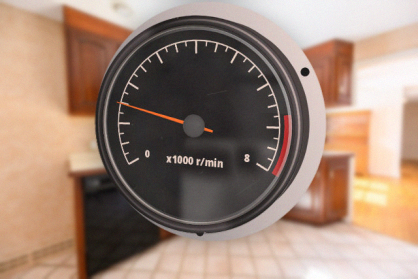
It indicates 1500 rpm
